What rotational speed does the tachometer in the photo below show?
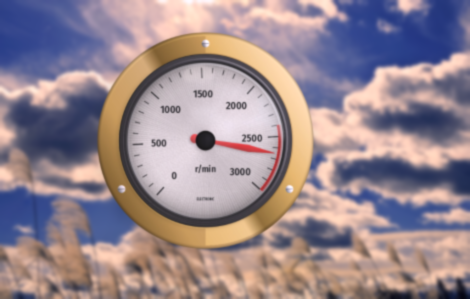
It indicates 2650 rpm
